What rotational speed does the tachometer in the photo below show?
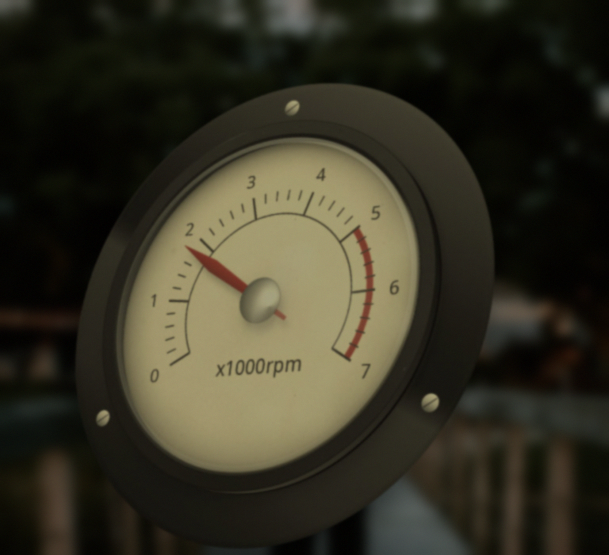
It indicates 1800 rpm
